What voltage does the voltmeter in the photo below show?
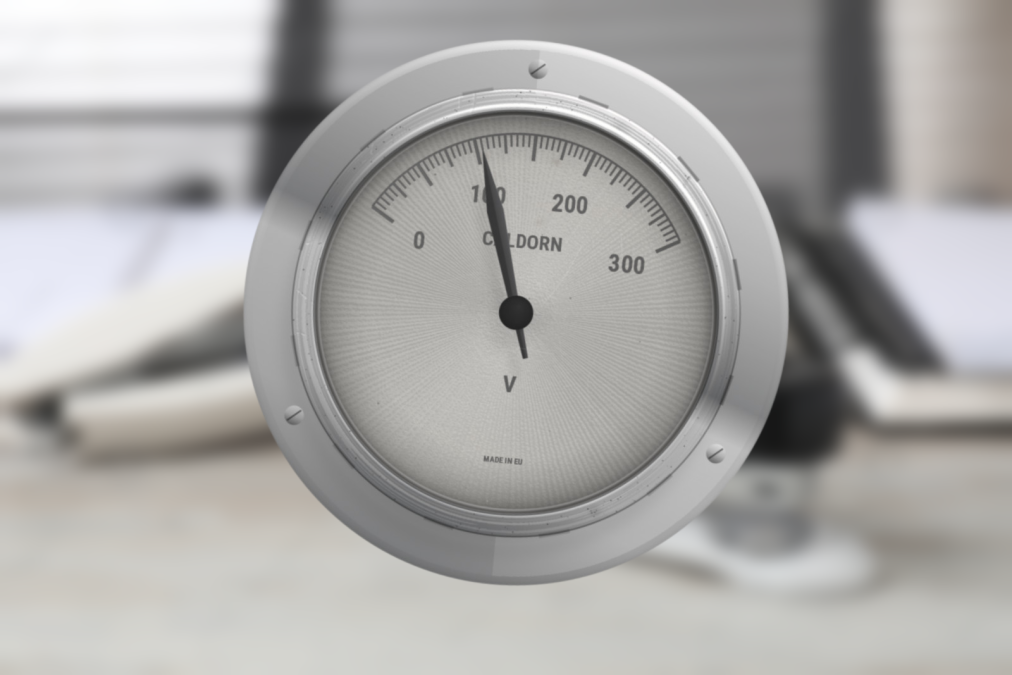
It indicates 105 V
